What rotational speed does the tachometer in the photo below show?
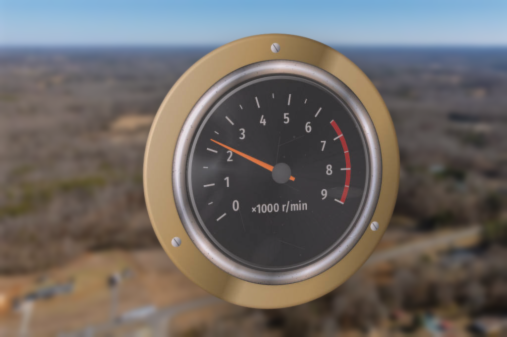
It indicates 2250 rpm
